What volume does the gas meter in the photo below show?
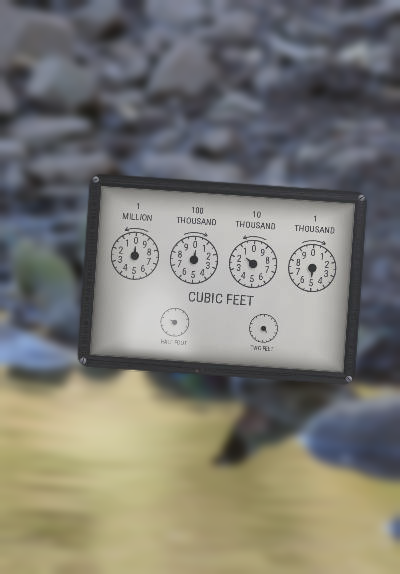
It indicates 1500 ft³
